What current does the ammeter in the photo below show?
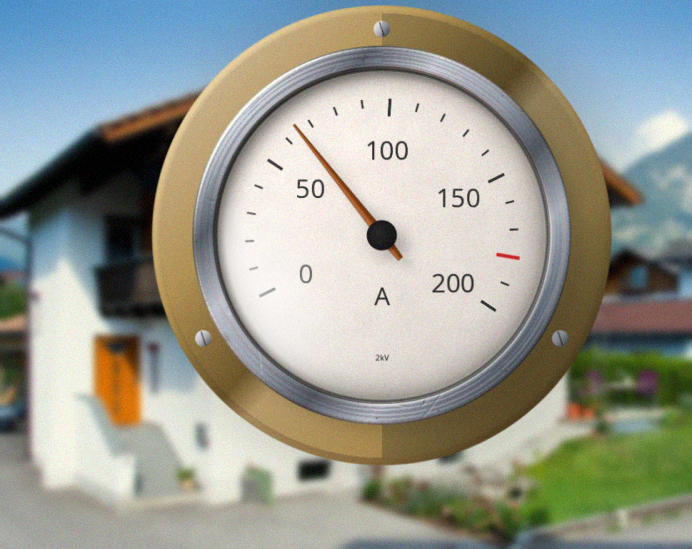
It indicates 65 A
